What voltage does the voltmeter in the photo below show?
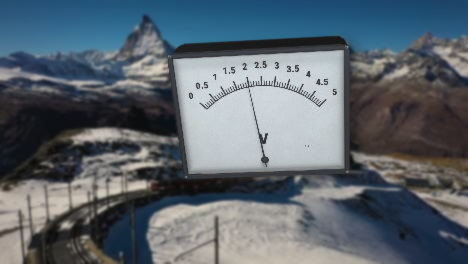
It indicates 2 V
